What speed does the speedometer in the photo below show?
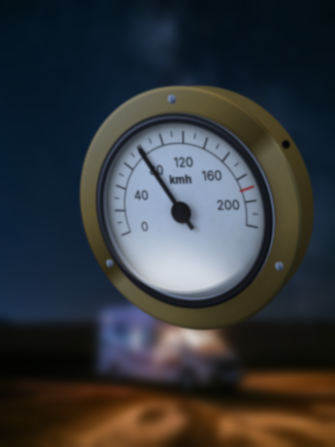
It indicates 80 km/h
